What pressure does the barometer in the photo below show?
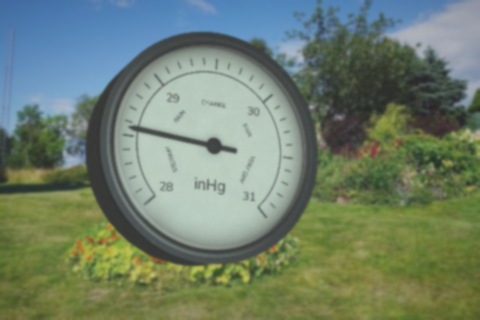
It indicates 28.55 inHg
